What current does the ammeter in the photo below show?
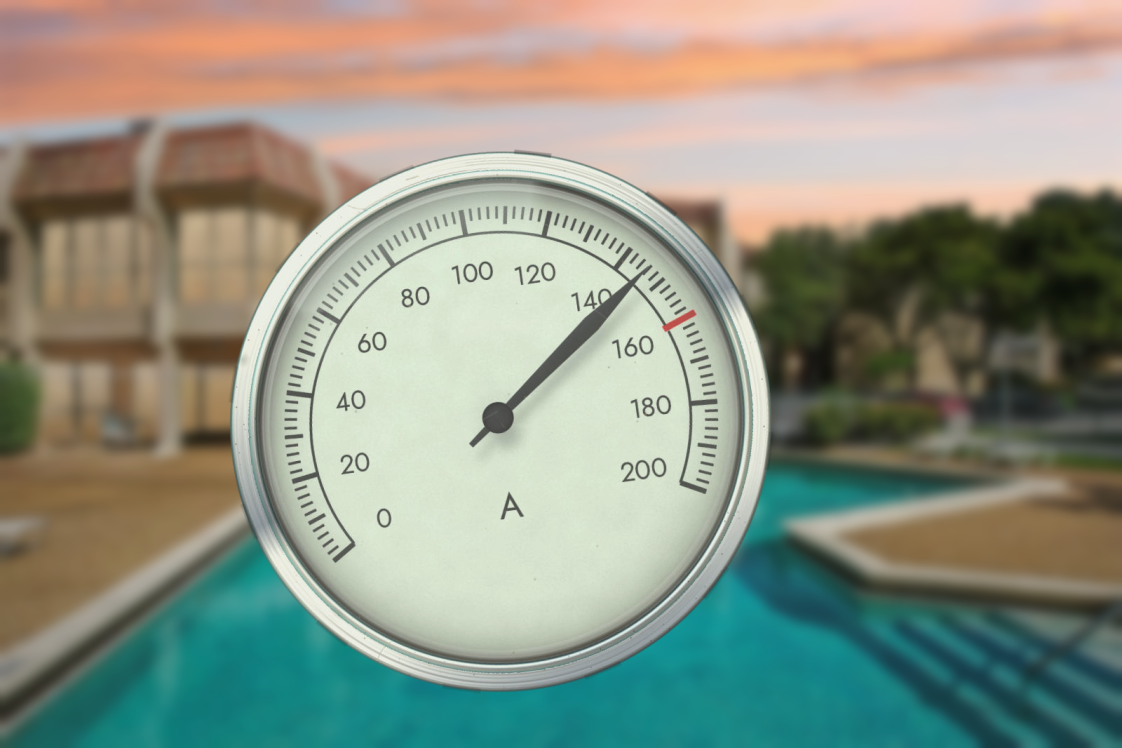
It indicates 146 A
